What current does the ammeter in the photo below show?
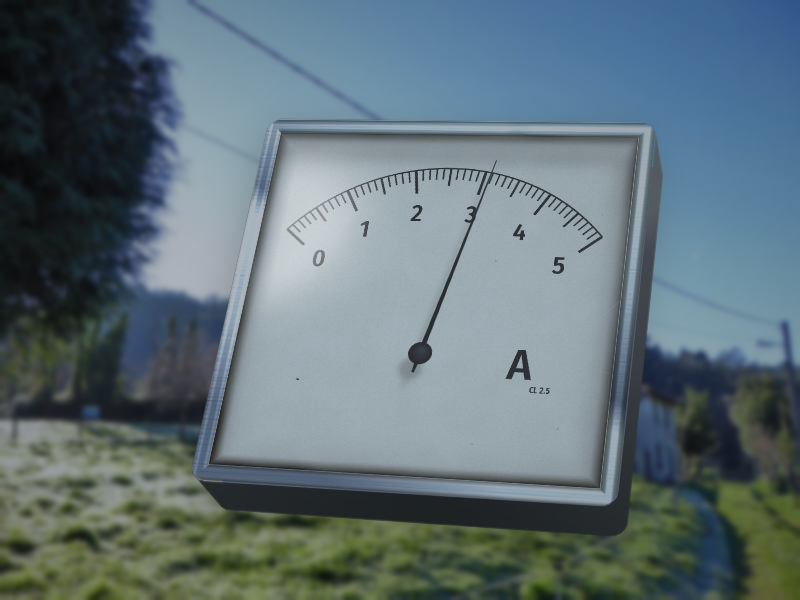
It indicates 3.1 A
